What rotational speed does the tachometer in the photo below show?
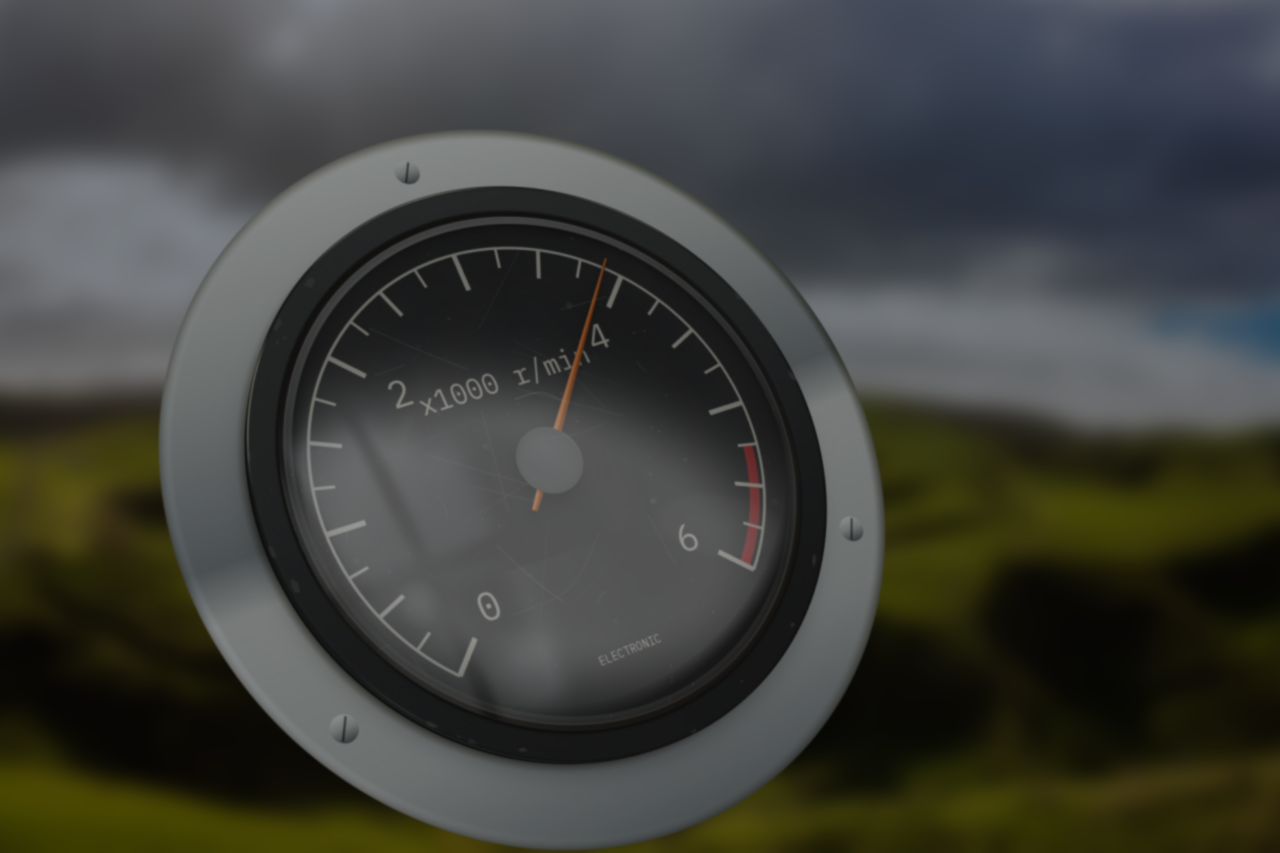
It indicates 3875 rpm
